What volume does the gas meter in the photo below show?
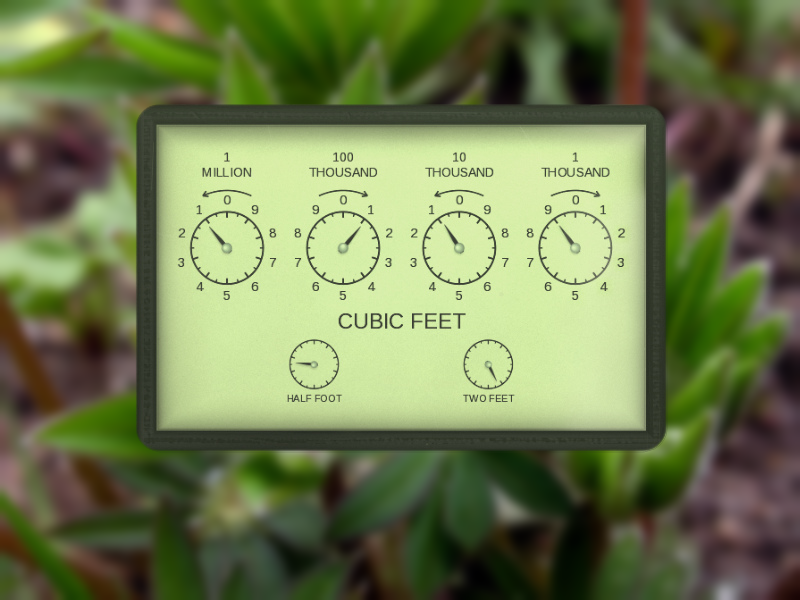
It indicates 110900 ft³
